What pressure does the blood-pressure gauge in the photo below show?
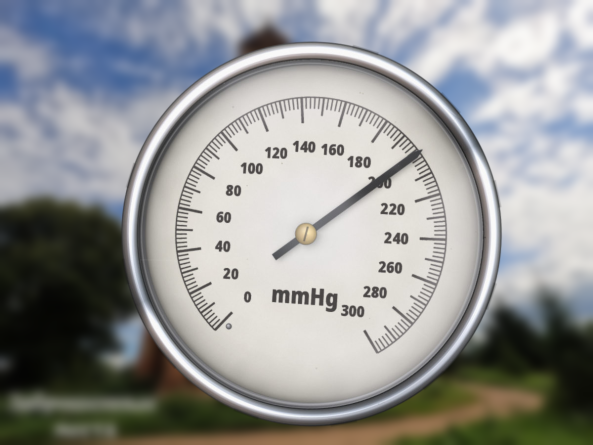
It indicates 200 mmHg
